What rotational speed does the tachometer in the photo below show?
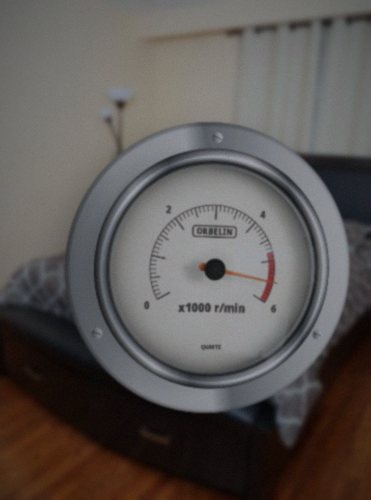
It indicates 5500 rpm
